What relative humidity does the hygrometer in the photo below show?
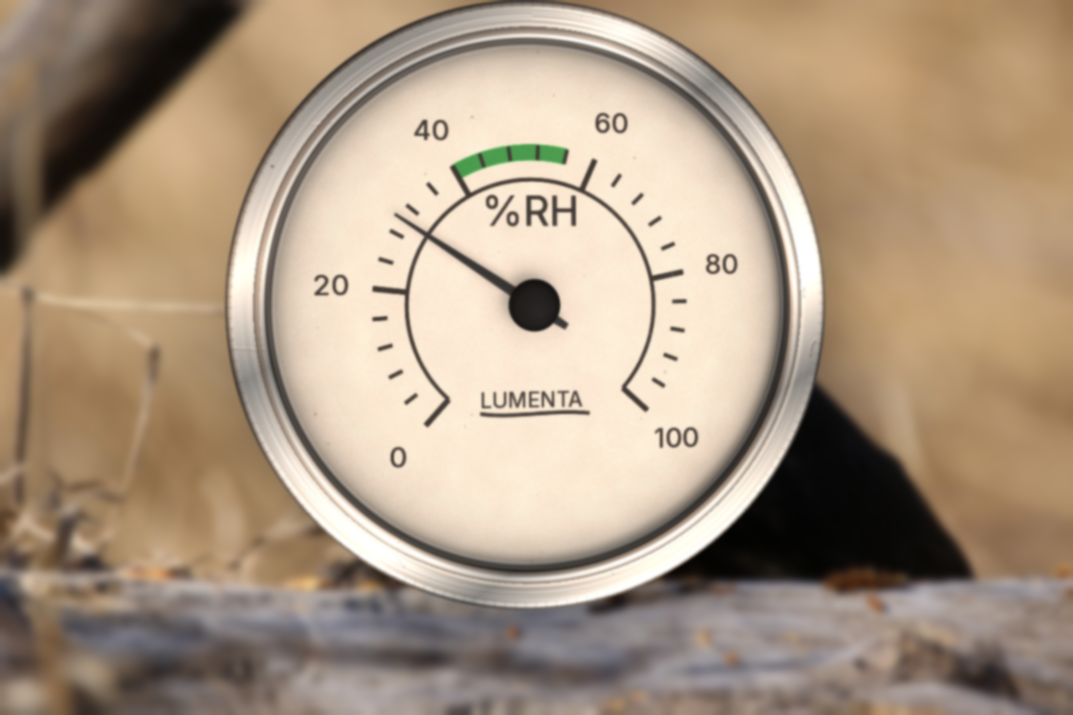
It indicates 30 %
